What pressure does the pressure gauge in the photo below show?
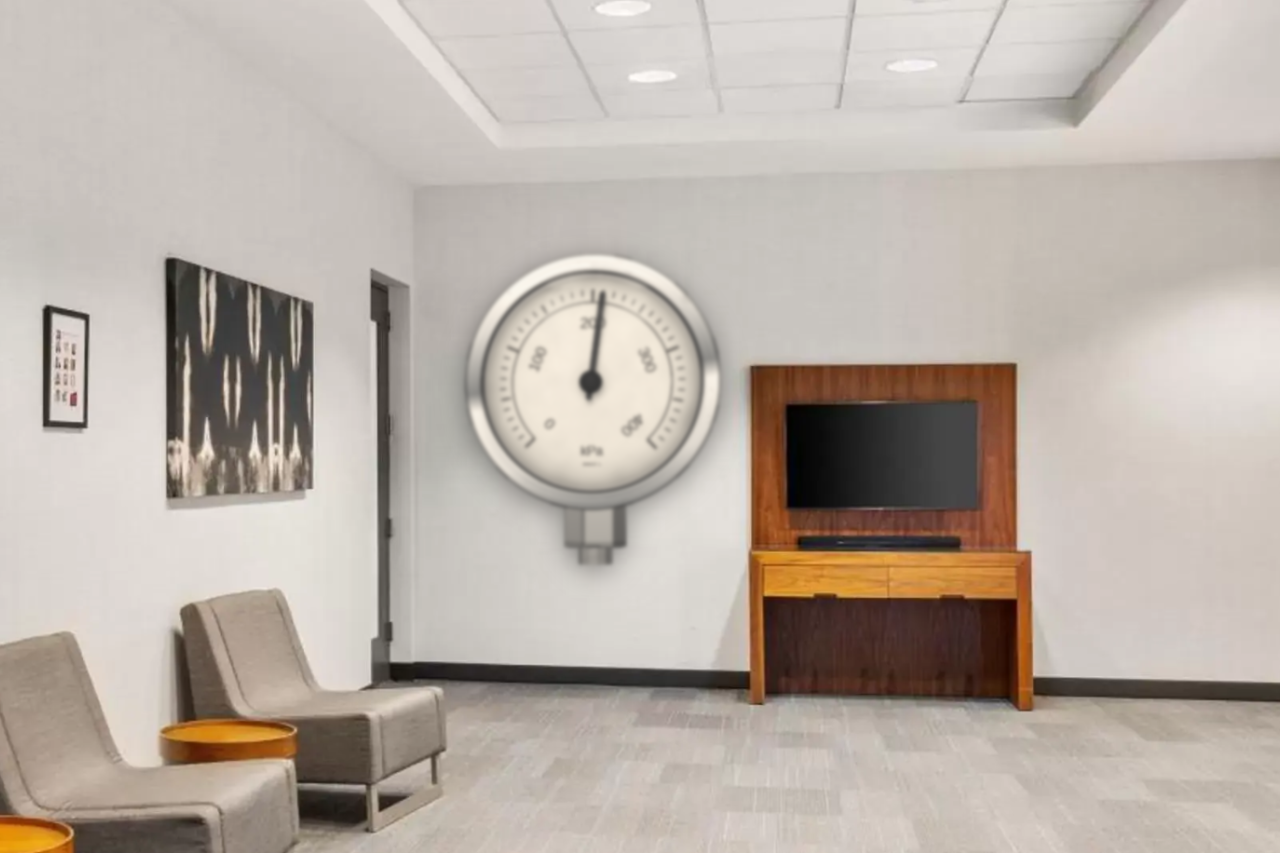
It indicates 210 kPa
